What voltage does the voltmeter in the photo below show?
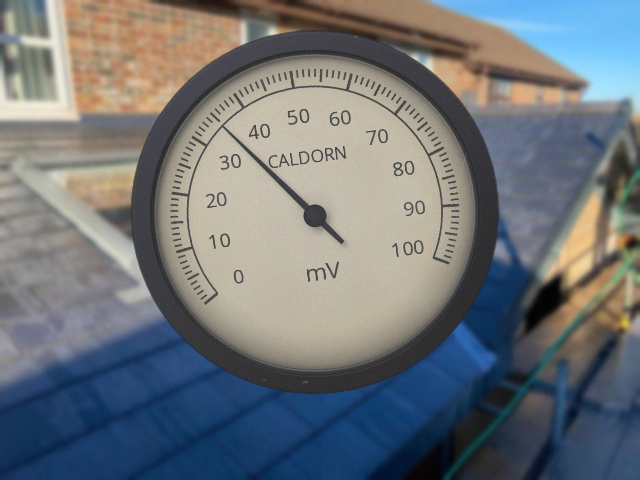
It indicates 35 mV
